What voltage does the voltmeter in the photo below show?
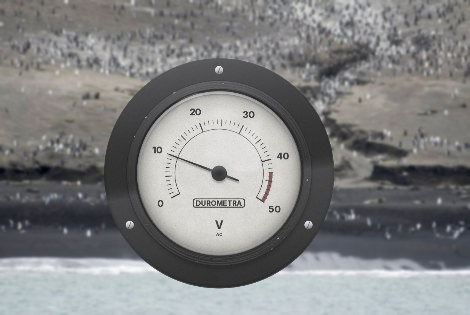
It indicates 10 V
